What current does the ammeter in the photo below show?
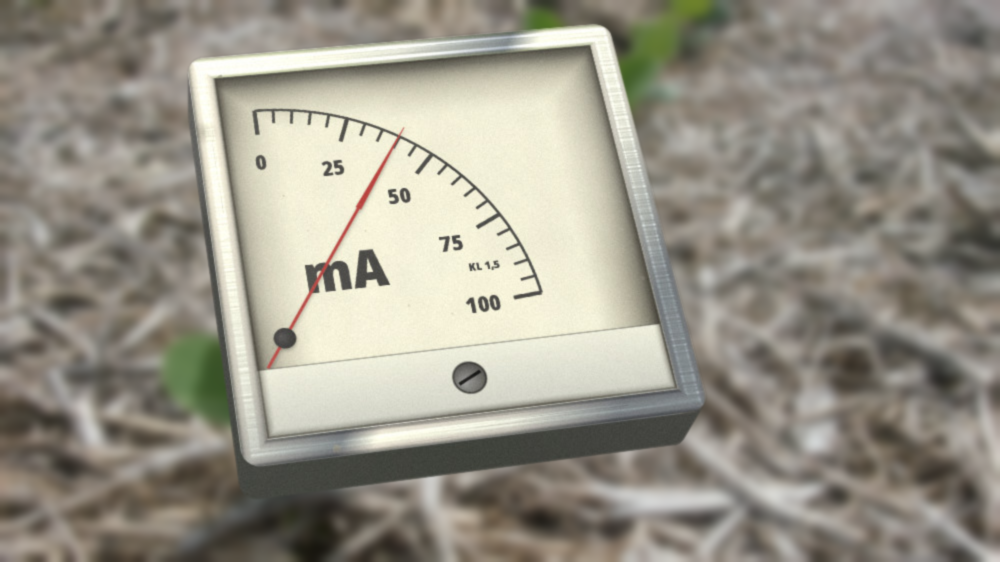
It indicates 40 mA
